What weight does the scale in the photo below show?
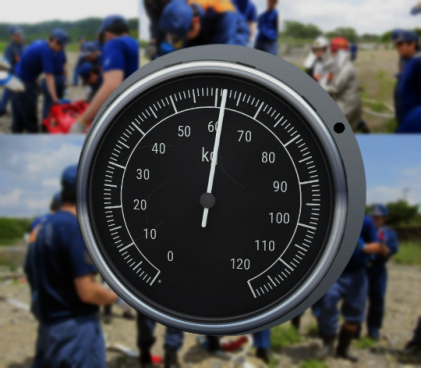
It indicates 62 kg
